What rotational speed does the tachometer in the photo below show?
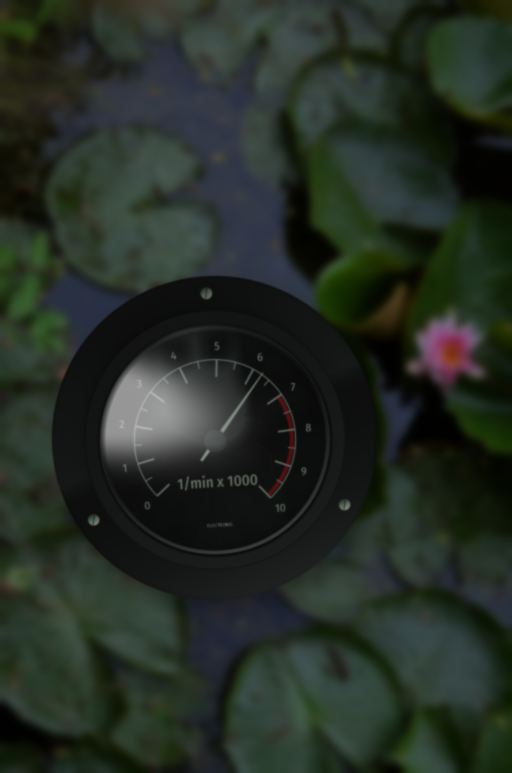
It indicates 6250 rpm
